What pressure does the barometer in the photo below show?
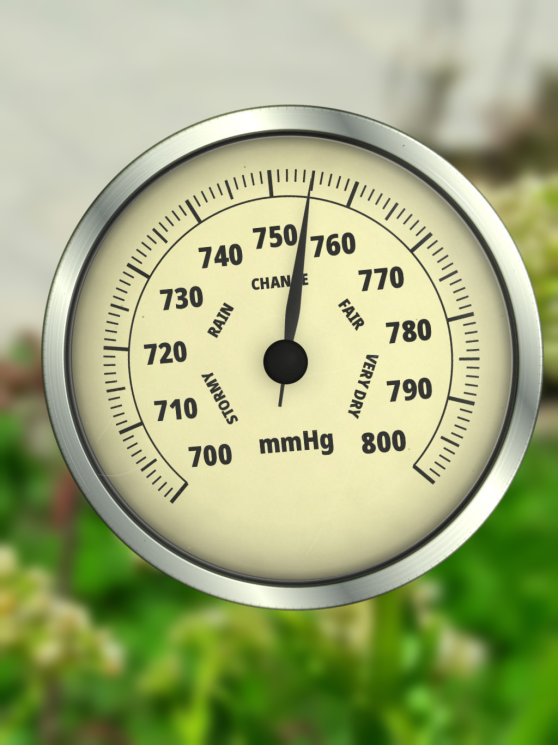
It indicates 755 mmHg
